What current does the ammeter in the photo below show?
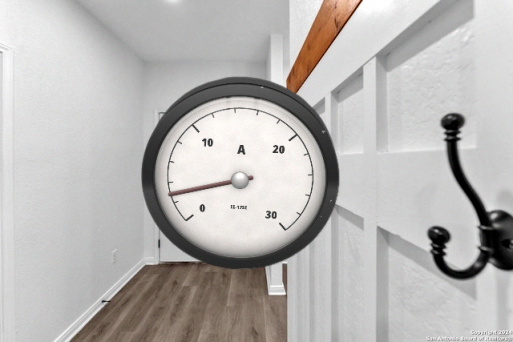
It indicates 3 A
